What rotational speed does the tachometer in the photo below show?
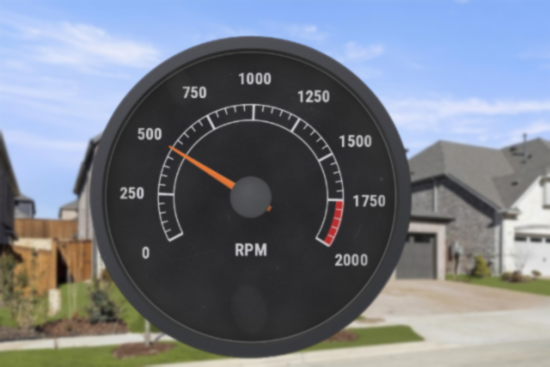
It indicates 500 rpm
